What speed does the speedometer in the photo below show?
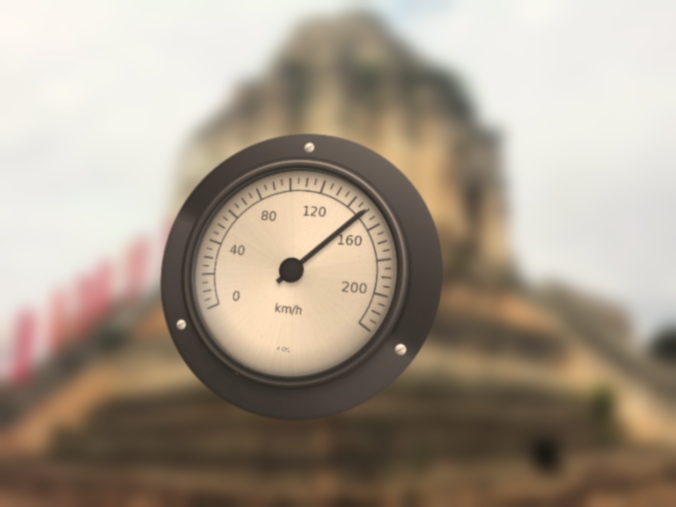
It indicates 150 km/h
